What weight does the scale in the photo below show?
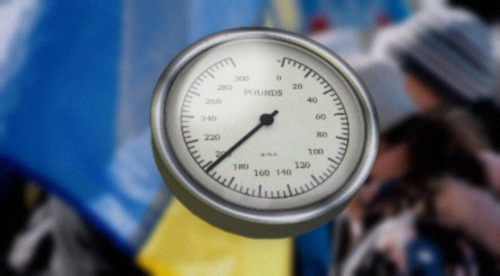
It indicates 196 lb
